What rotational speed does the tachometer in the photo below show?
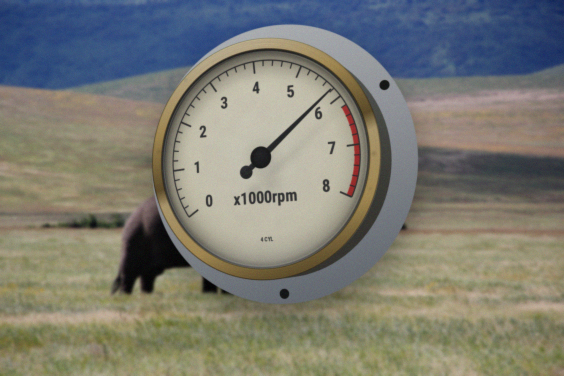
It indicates 5800 rpm
